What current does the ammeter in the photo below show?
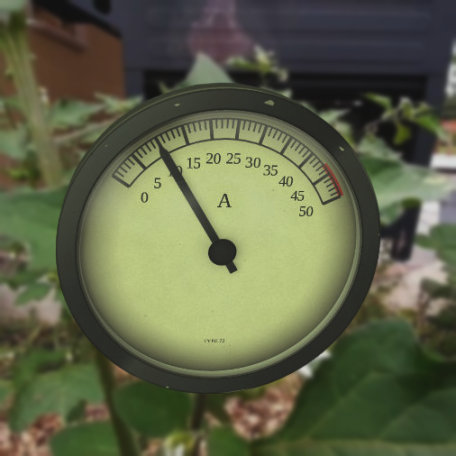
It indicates 10 A
